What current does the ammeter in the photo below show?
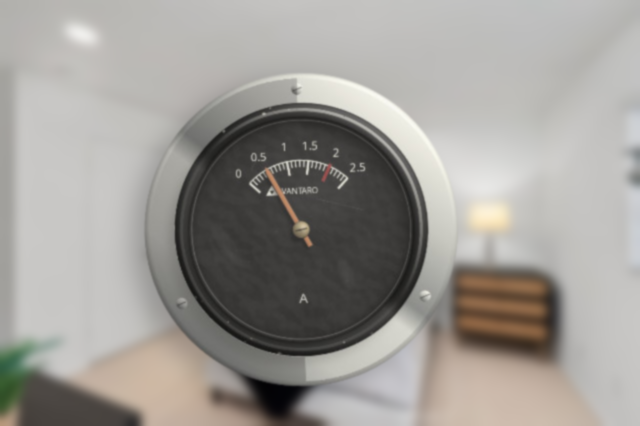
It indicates 0.5 A
